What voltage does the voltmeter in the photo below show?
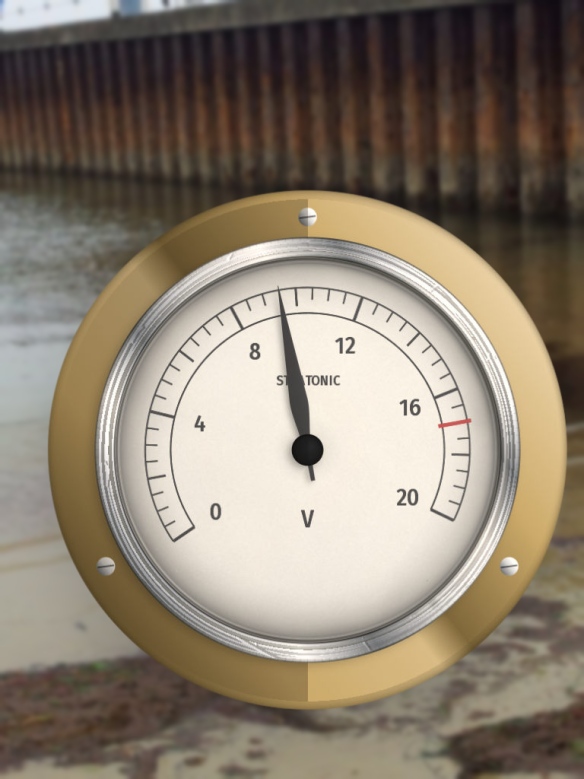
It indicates 9.5 V
